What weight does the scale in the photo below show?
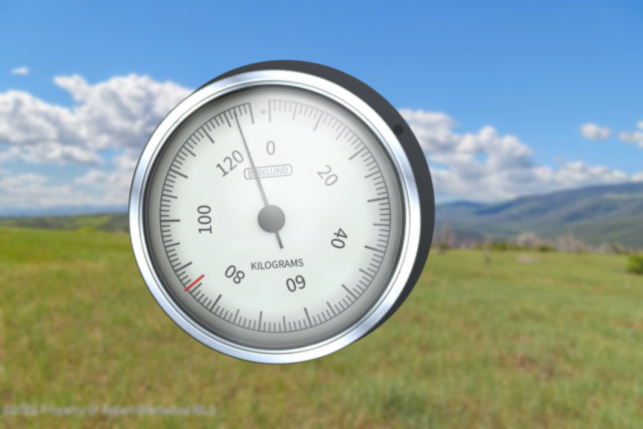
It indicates 127 kg
